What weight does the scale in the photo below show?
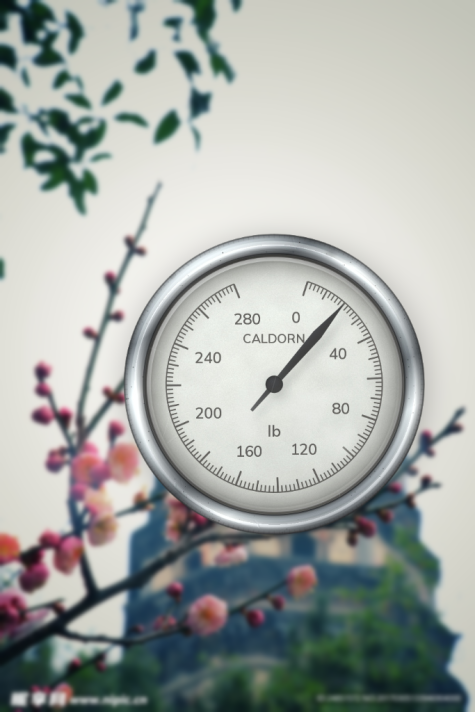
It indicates 20 lb
